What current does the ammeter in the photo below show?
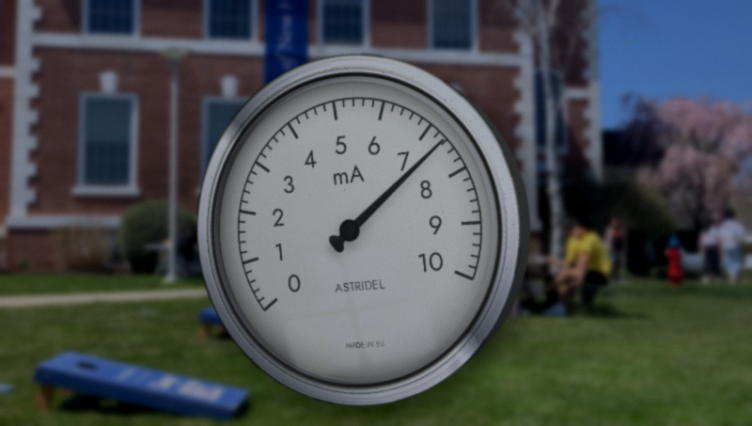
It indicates 7.4 mA
